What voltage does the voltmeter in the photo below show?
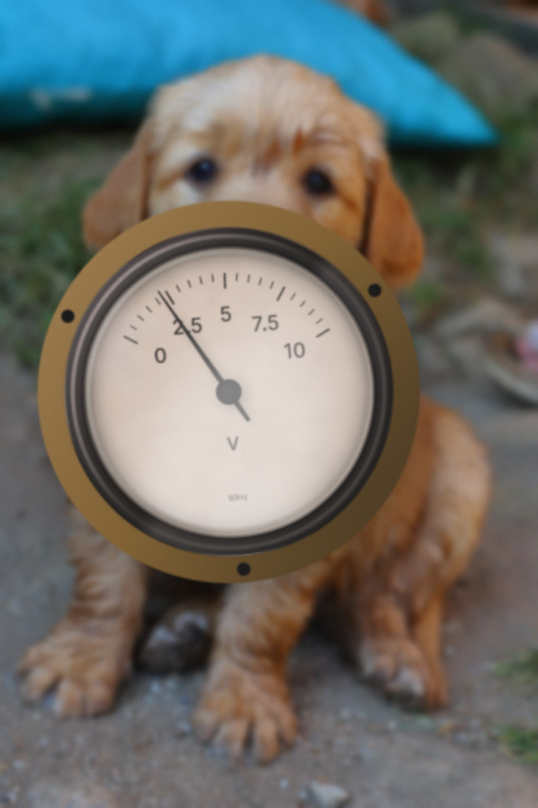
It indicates 2.25 V
